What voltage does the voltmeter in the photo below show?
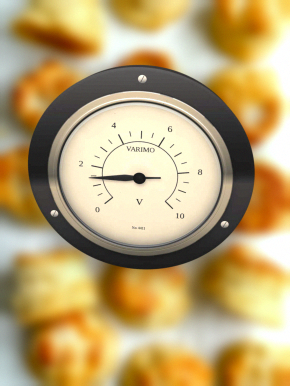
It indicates 1.5 V
